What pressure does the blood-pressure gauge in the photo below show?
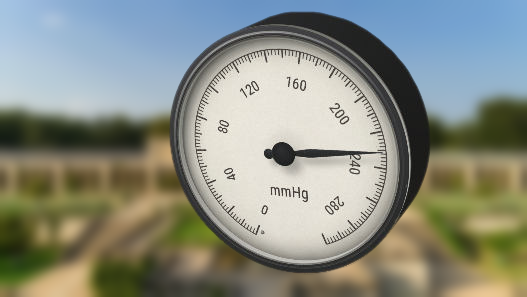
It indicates 230 mmHg
